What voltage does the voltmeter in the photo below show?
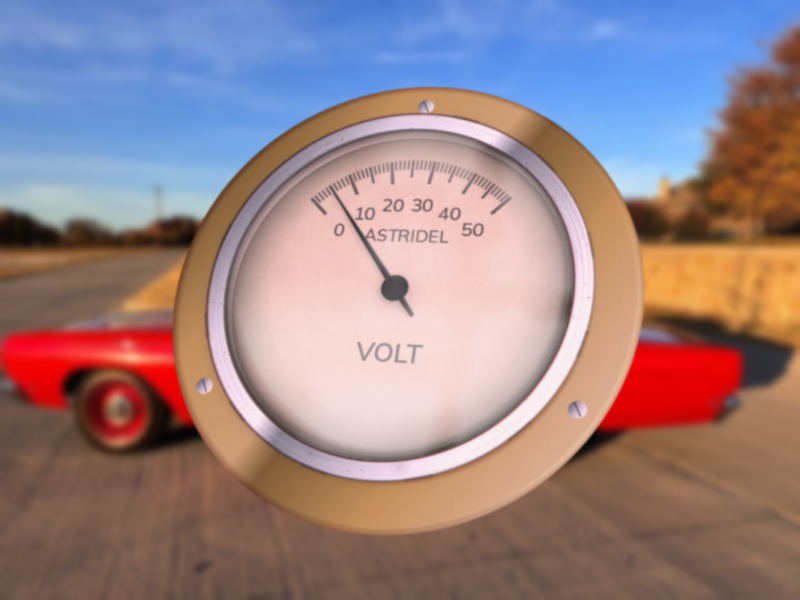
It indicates 5 V
